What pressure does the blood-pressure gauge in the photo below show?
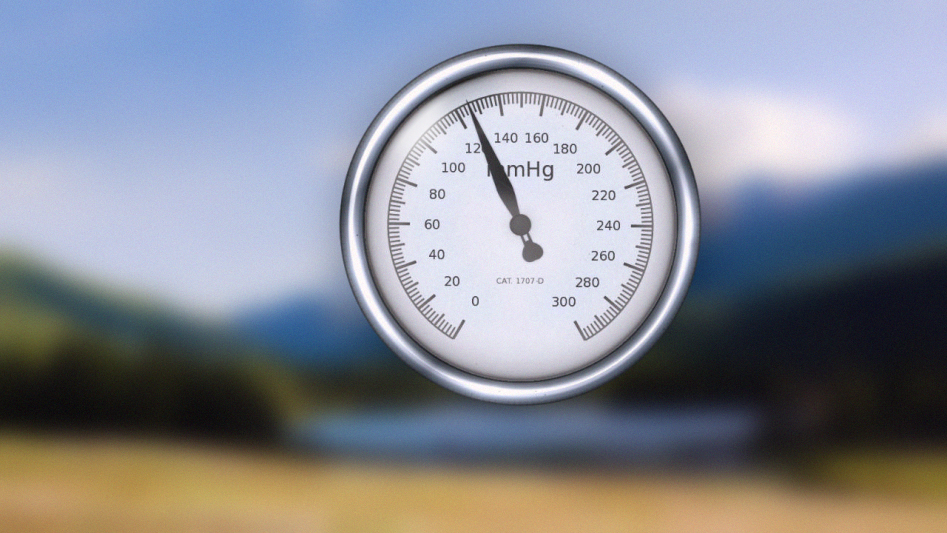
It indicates 126 mmHg
